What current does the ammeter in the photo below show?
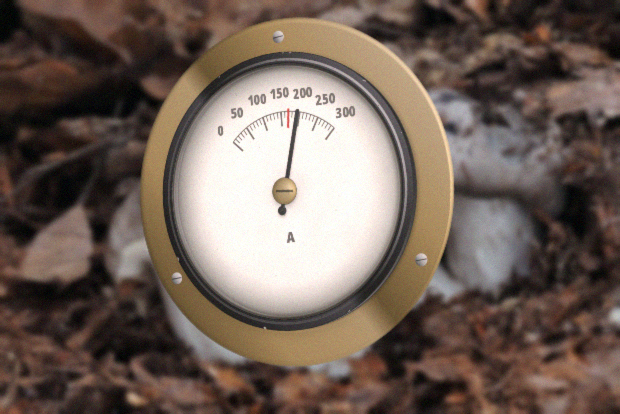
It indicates 200 A
